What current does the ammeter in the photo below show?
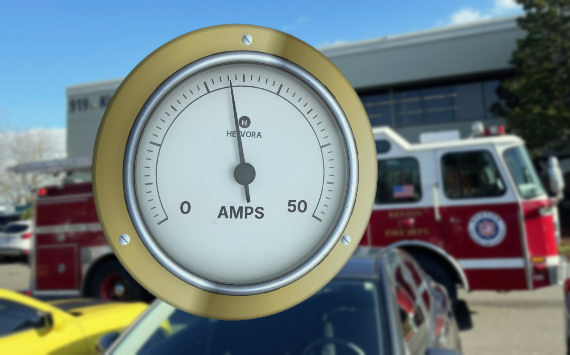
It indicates 23 A
